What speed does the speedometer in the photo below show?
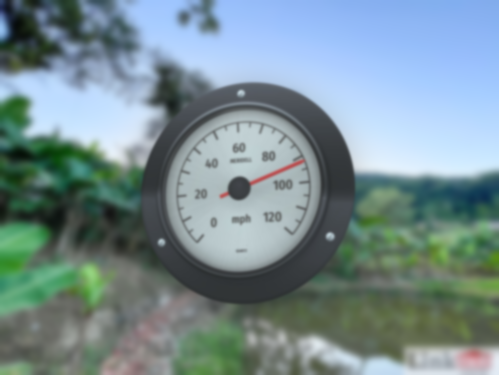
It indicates 92.5 mph
